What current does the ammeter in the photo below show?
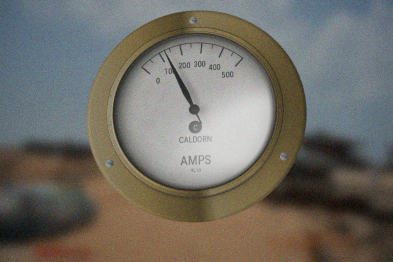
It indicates 125 A
